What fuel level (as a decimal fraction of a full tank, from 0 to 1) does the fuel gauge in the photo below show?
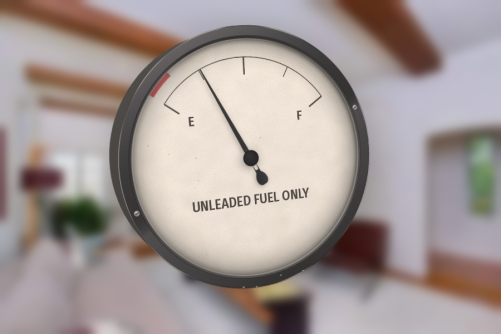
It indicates 0.25
